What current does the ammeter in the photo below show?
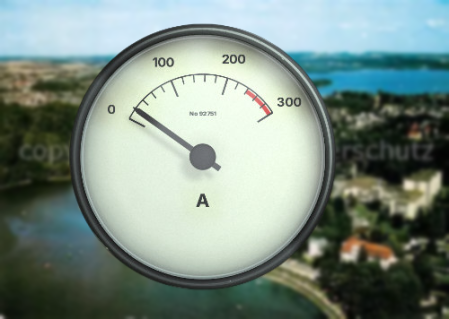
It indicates 20 A
